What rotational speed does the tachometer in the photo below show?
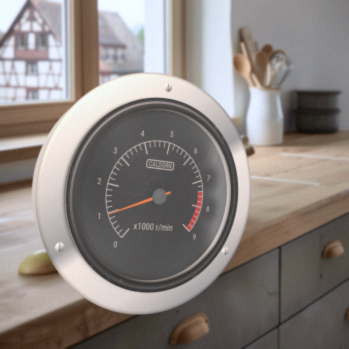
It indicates 1000 rpm
